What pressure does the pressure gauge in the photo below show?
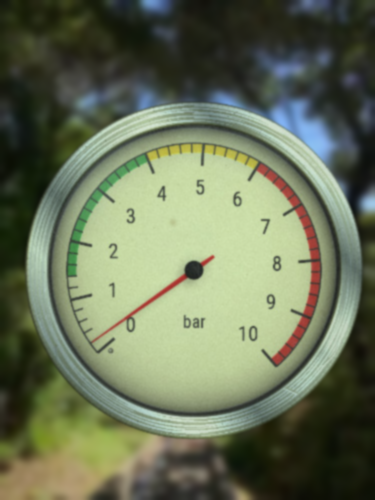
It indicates 0.2 bar
